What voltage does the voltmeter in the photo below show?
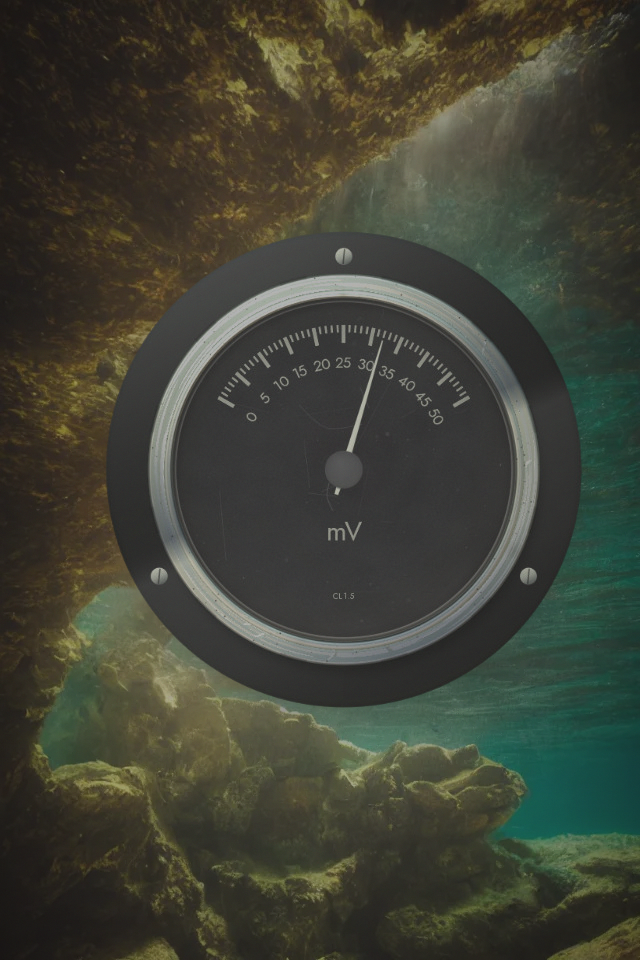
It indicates 32 mV
